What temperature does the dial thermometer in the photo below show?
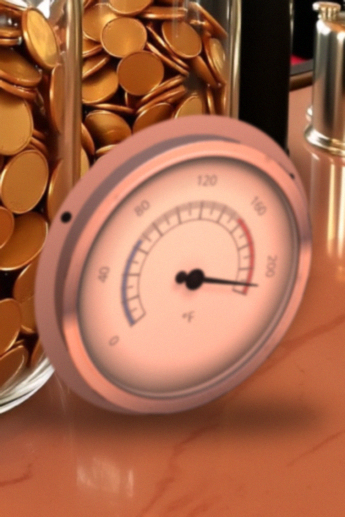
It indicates 210 °F
